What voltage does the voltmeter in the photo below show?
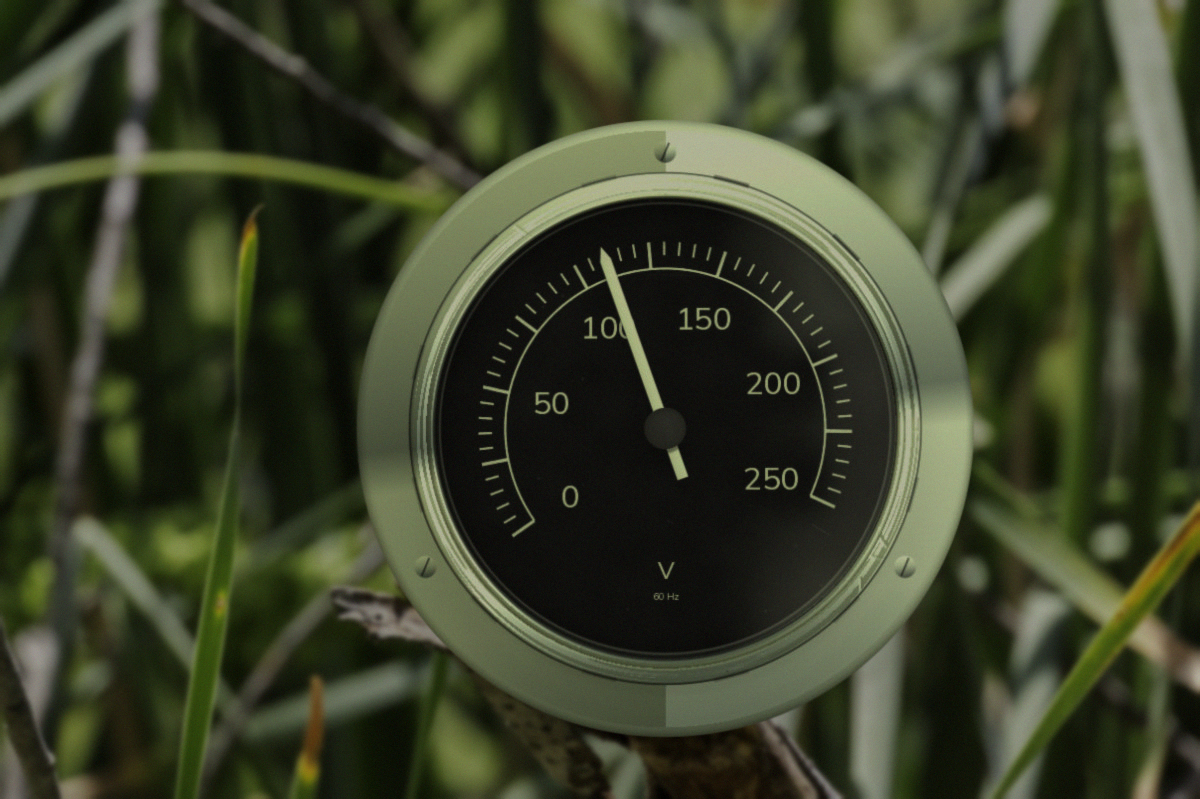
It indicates 110 V
